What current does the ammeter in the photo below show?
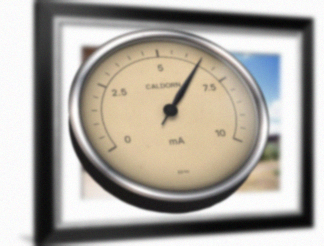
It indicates 6.5 mA
